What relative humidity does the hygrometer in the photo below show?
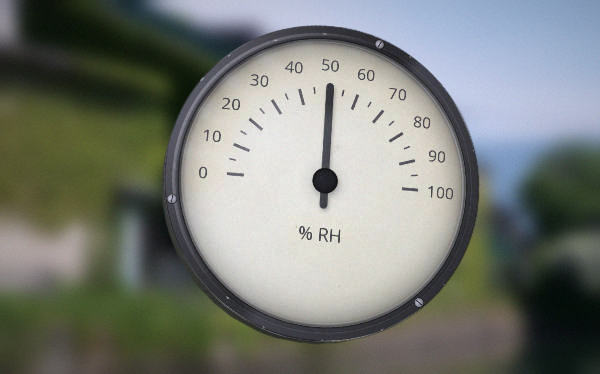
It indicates 50 %
